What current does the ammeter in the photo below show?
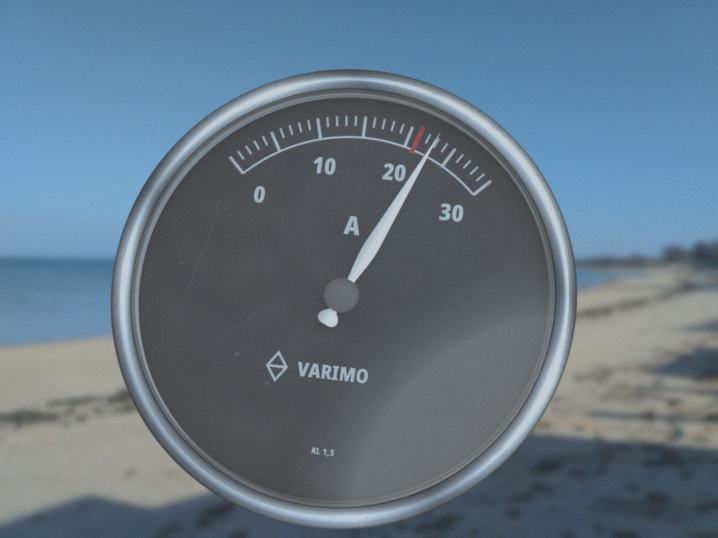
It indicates 23 A
